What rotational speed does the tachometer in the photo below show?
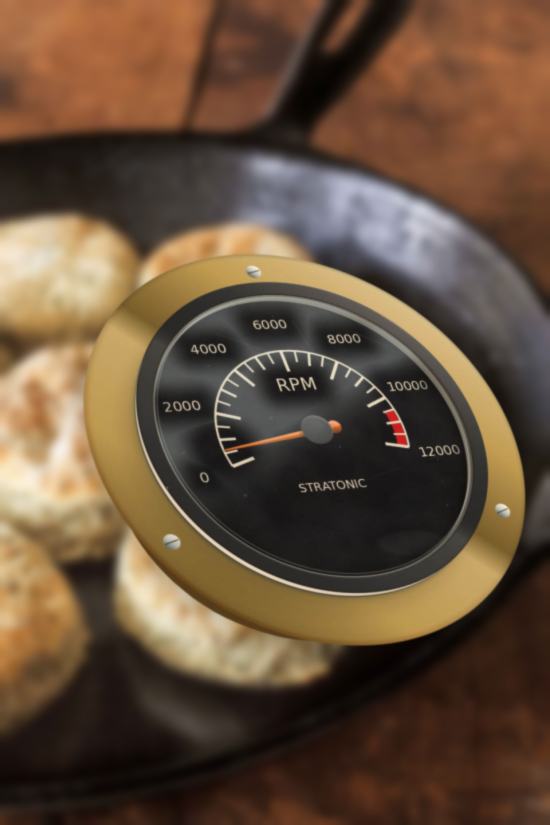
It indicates 500 rpm
